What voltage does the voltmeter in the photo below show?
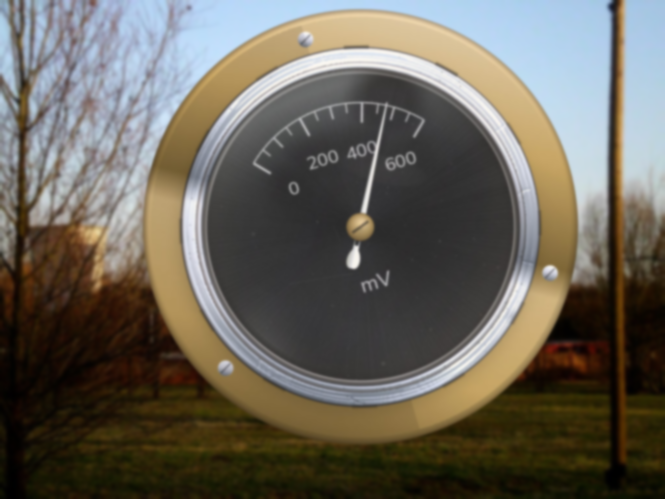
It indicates 475 mV
